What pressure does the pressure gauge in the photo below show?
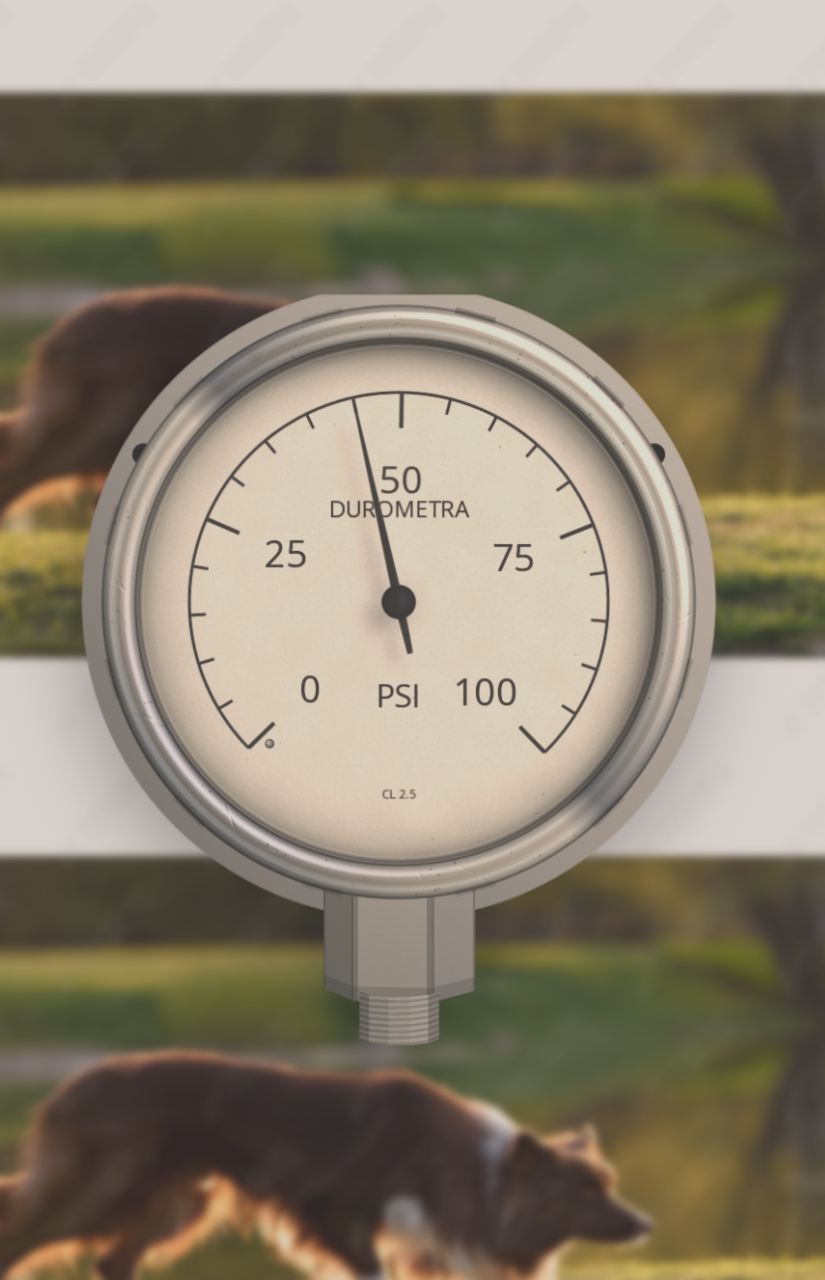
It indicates 45 psi
